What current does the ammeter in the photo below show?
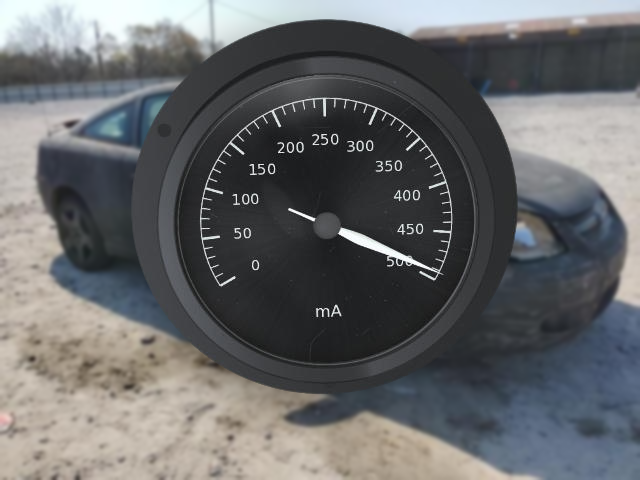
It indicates 490 mA
